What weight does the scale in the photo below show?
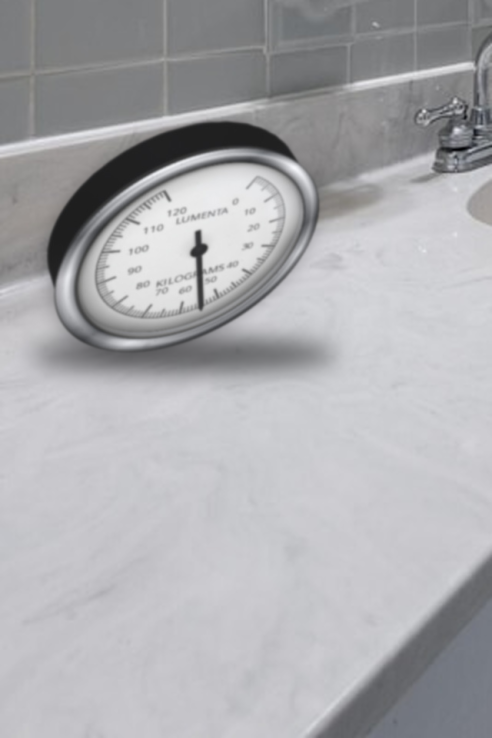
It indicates 55 kg
